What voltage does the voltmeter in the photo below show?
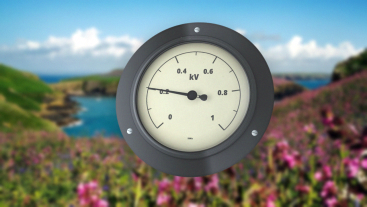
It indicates 0.2 kV
